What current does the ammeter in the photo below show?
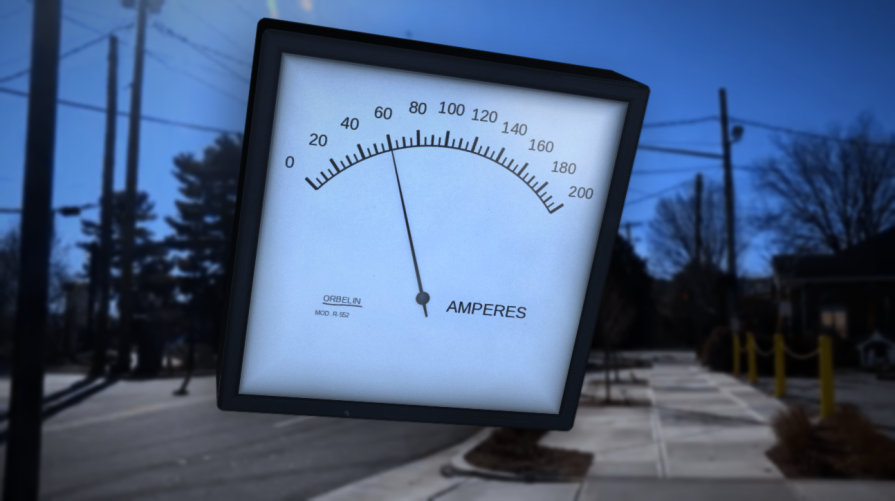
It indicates 60 A
